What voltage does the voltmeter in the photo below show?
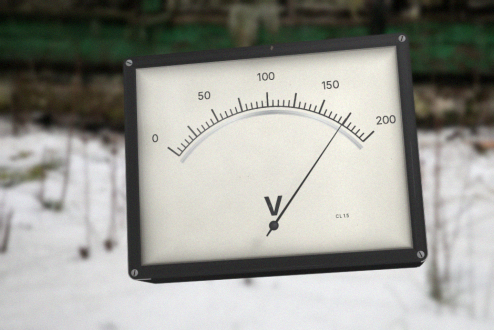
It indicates 175 V
